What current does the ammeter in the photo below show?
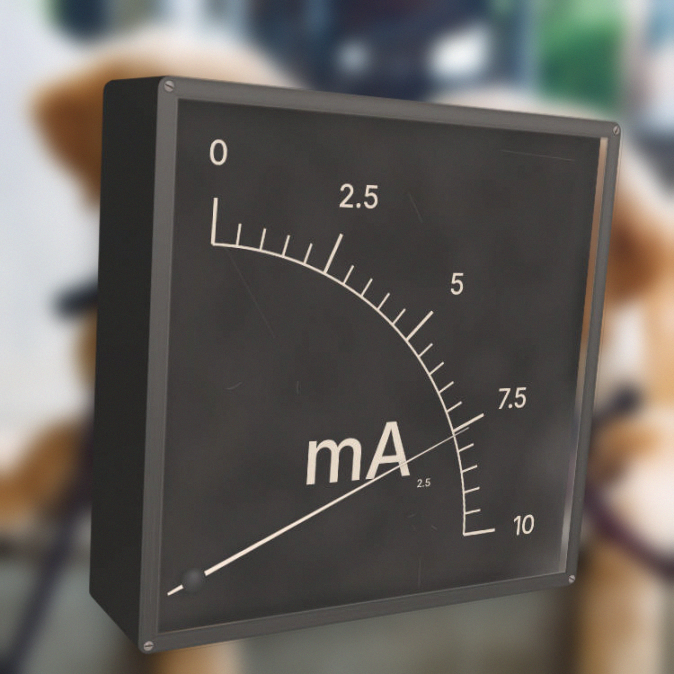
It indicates 7.5 mA
